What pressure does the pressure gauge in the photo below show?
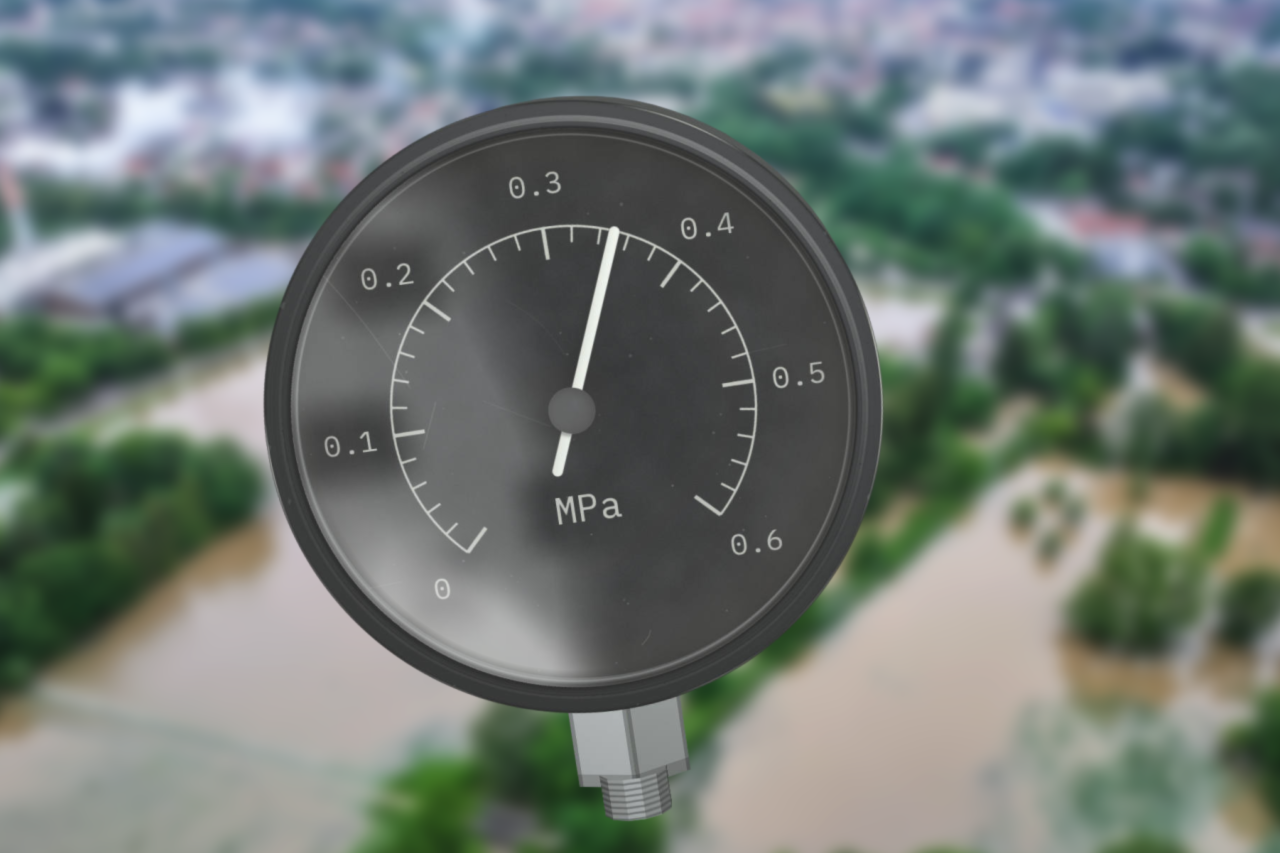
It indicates 0.35 MPa
